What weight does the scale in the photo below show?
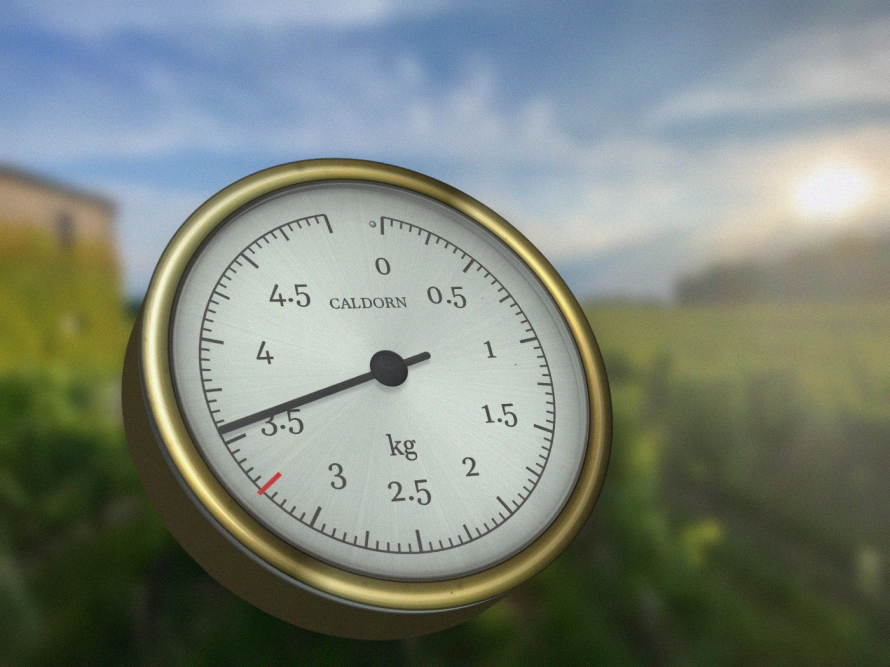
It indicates 3.55 kg
